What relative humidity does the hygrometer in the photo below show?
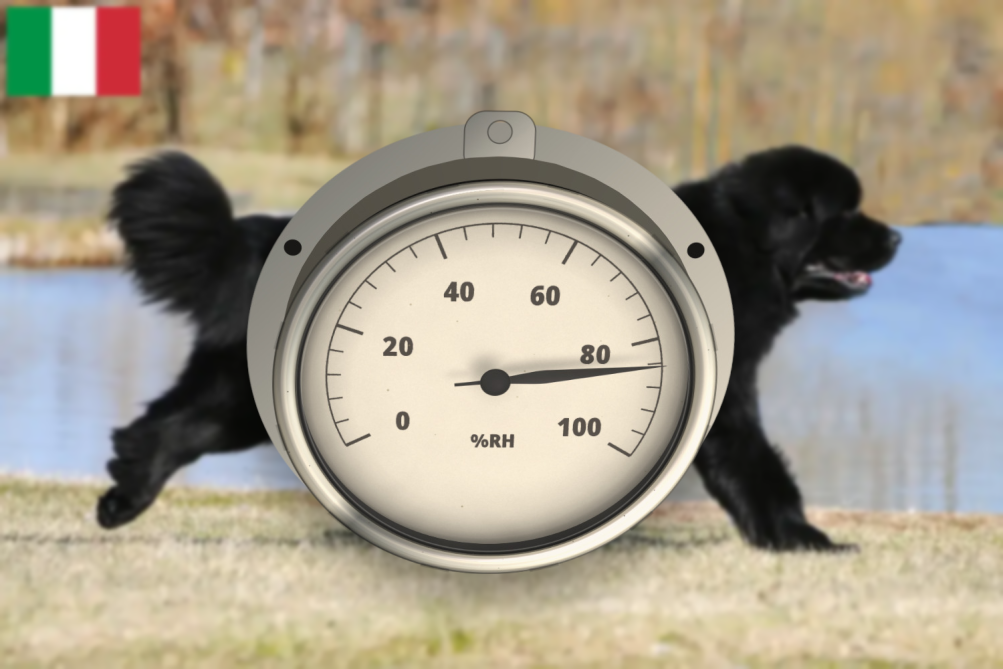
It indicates 84 %
